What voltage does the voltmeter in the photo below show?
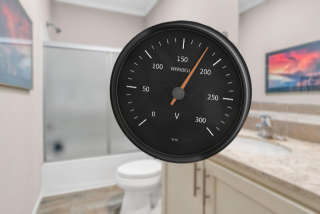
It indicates 180 V
